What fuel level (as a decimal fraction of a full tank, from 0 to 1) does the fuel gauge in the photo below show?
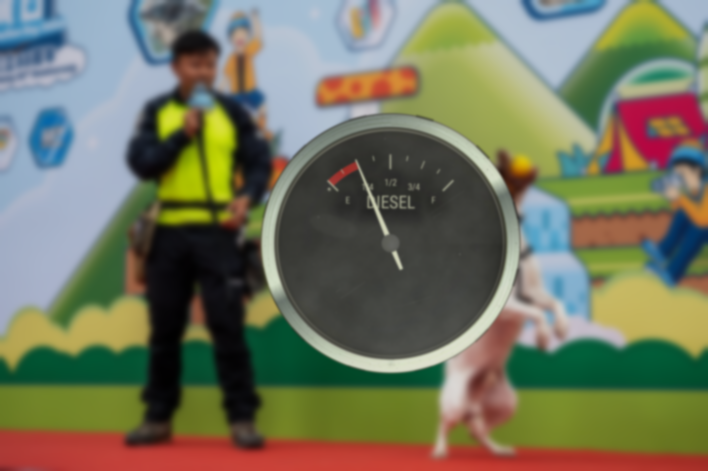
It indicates 0.25
